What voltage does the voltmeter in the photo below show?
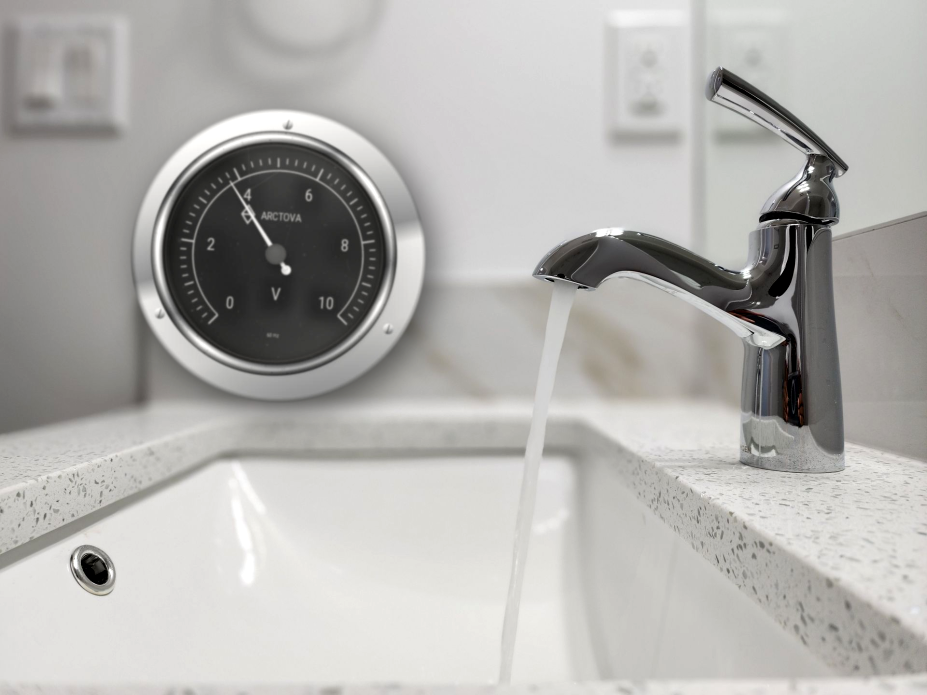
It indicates 3.8 V
